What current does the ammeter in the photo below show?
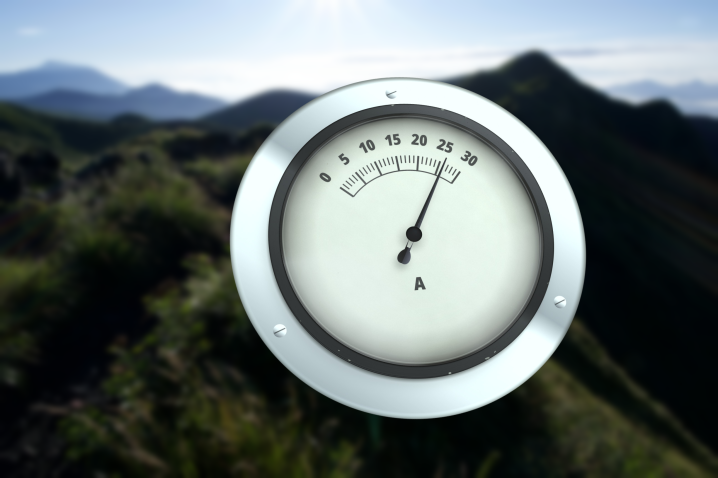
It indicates 26 A
